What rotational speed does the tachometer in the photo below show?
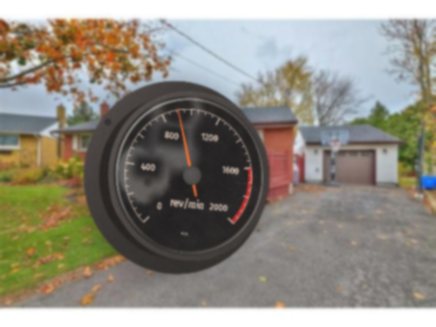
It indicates 900 rpm
